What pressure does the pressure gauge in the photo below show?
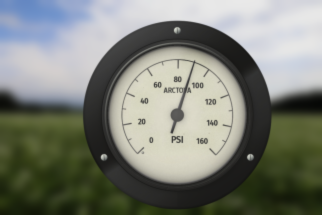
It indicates 90 psi
